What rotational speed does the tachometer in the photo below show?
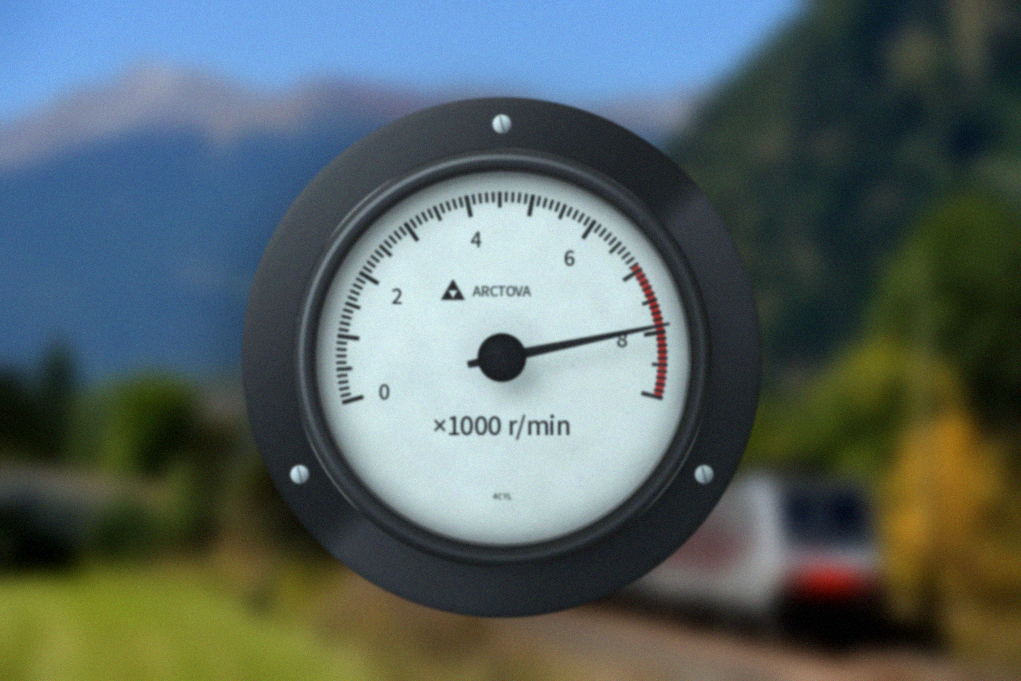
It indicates 7900 rpm
